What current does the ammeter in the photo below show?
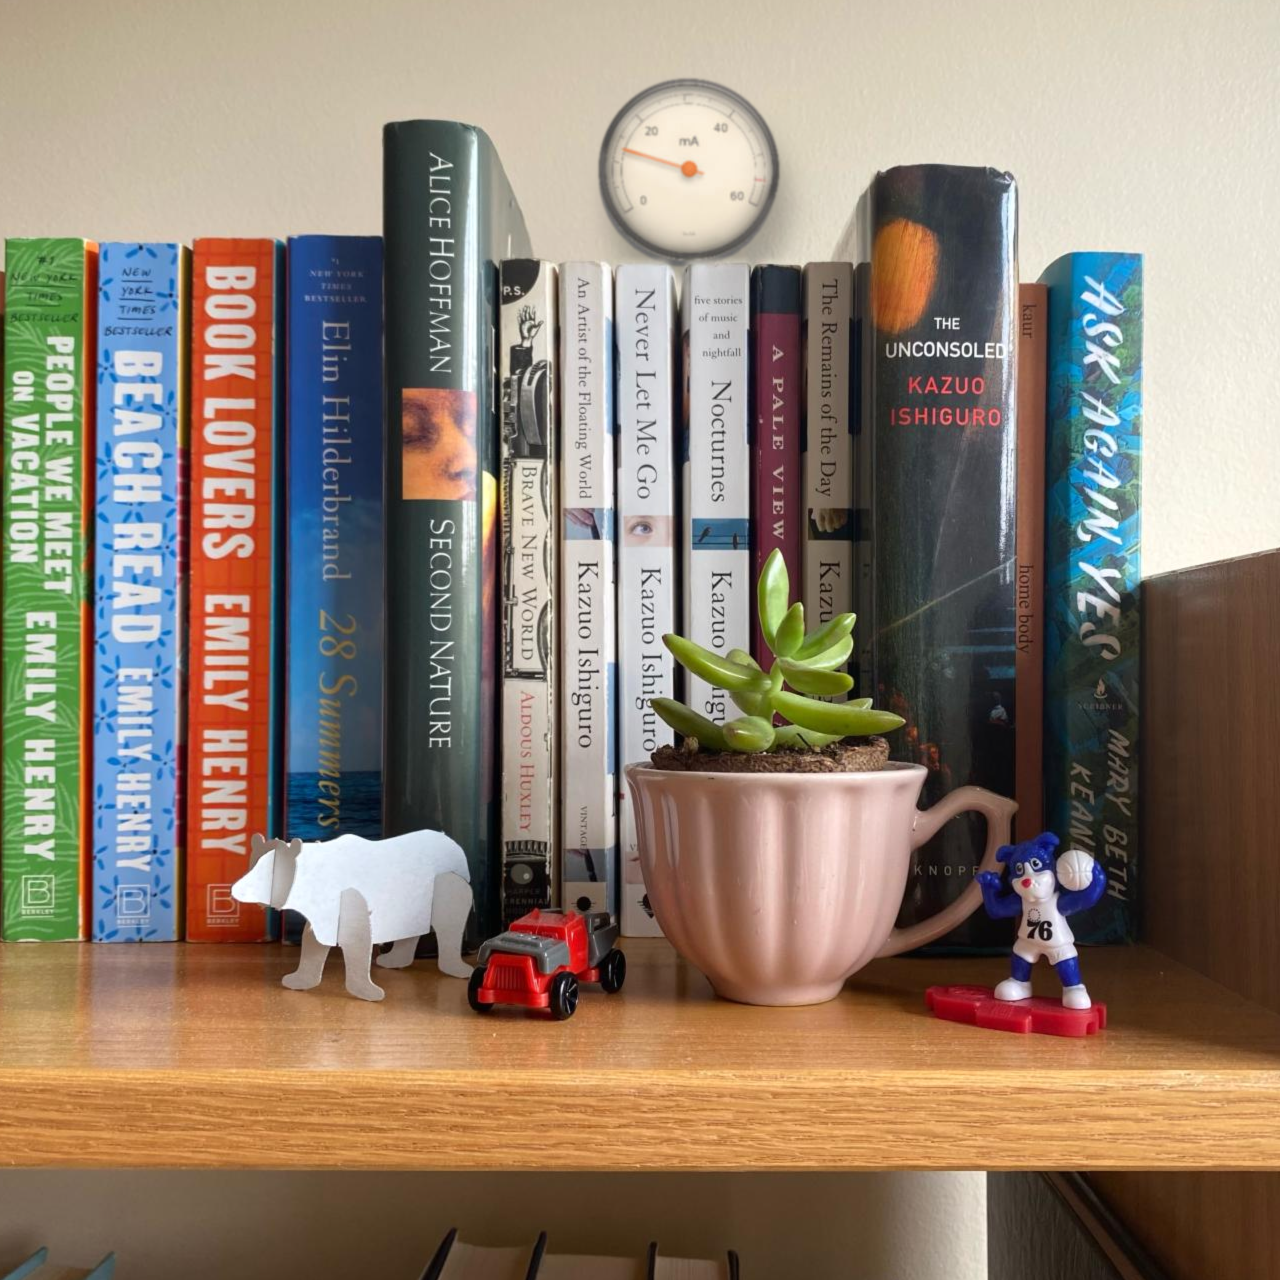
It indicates 12.5 mA
